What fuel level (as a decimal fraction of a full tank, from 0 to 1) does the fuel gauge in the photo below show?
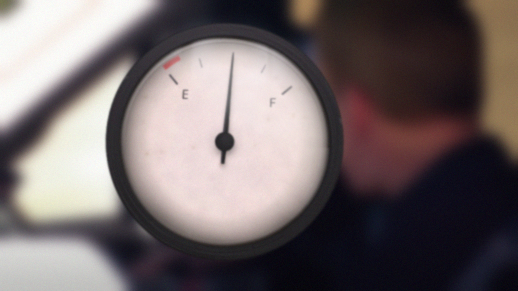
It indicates 0.5
